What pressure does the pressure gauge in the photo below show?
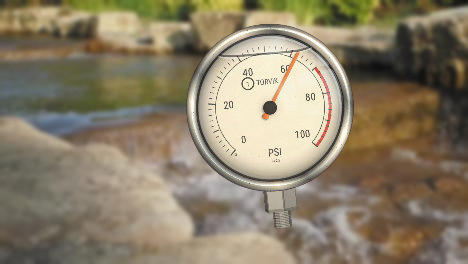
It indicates 62 psi
